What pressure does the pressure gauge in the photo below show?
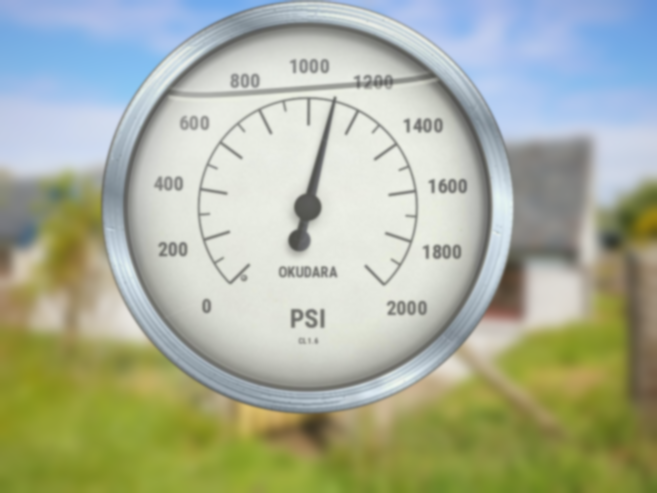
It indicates 1100 psi
